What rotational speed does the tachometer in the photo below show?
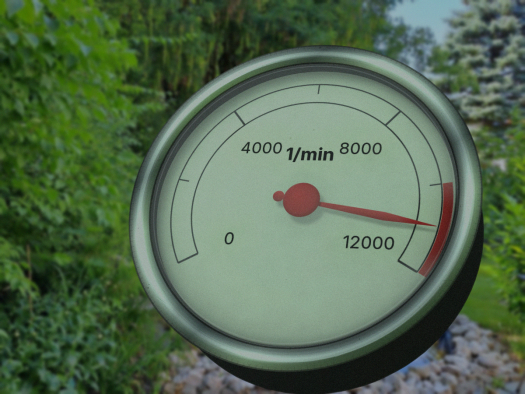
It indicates 11000 rpm
